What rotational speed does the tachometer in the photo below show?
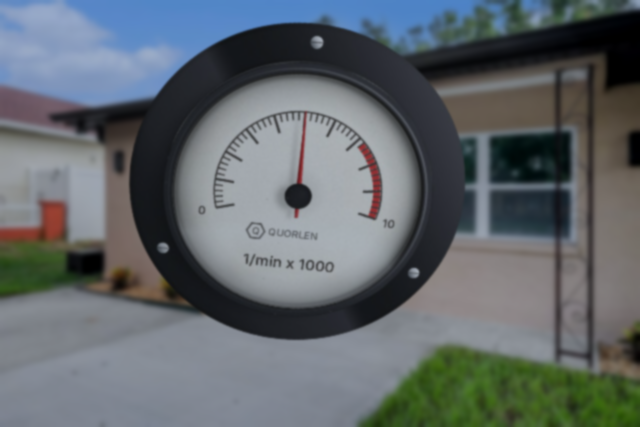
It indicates 5000 rpm
